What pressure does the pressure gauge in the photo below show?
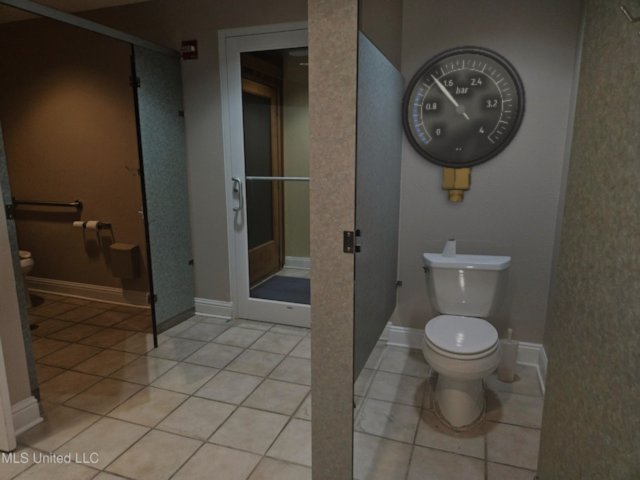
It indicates 1.4 bar
